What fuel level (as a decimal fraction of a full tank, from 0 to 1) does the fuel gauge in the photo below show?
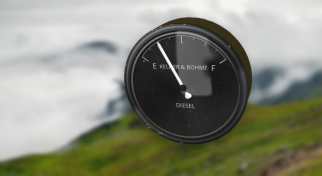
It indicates 0.25
